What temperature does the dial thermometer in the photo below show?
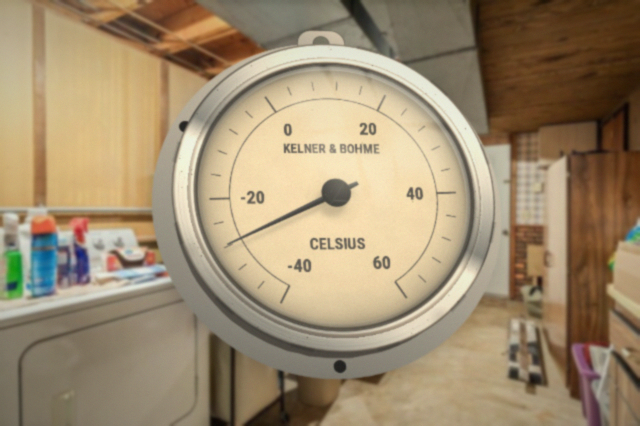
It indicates -28 °C
